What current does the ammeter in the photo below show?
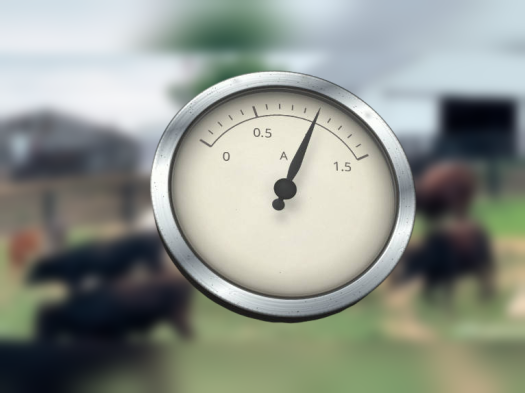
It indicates 1 A
